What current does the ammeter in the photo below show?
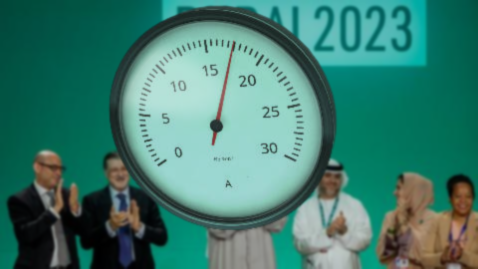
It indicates 17.5 A
